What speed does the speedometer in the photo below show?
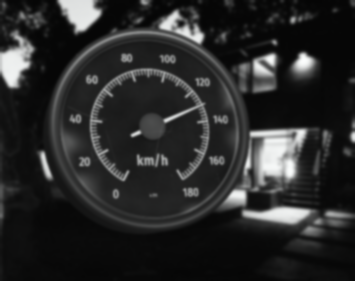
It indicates 130 km/h
